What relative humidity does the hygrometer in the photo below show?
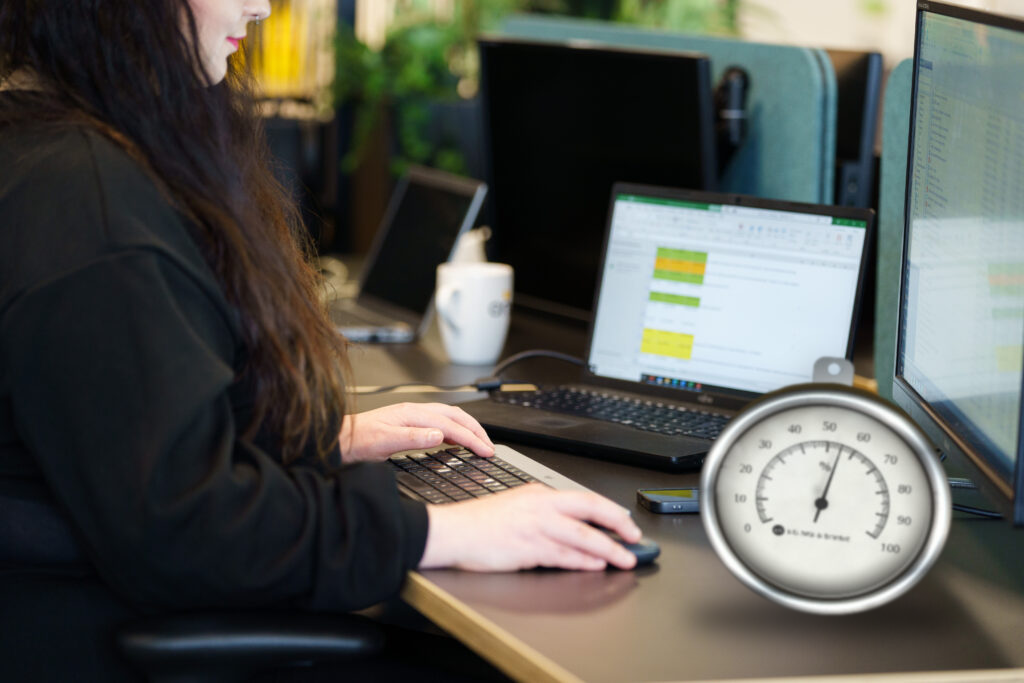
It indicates 55 %
